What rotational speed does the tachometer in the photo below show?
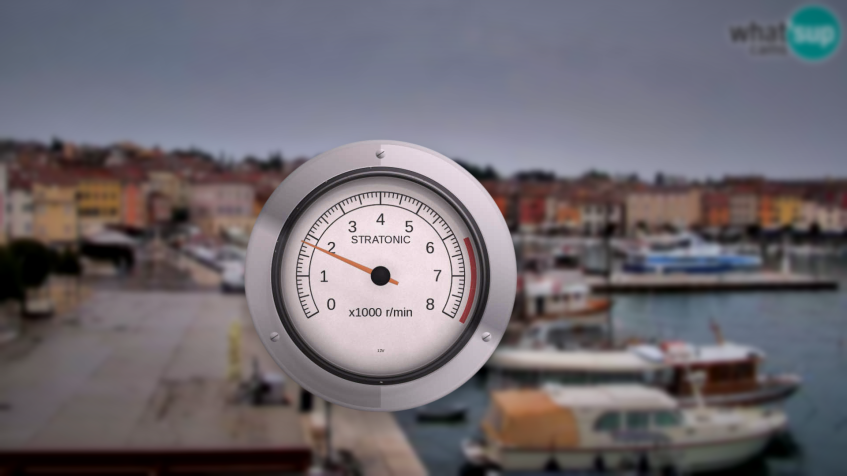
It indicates 1800 rpm
